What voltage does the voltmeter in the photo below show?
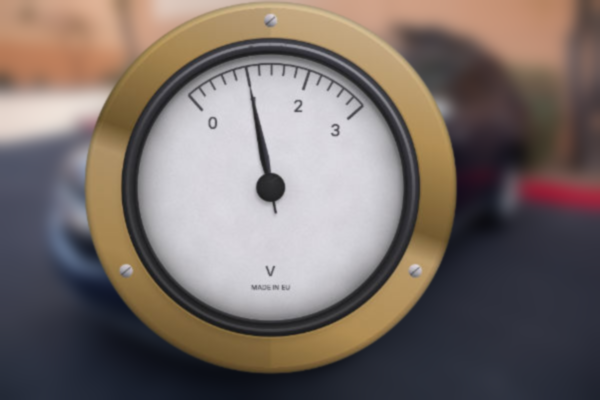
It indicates 1 V
